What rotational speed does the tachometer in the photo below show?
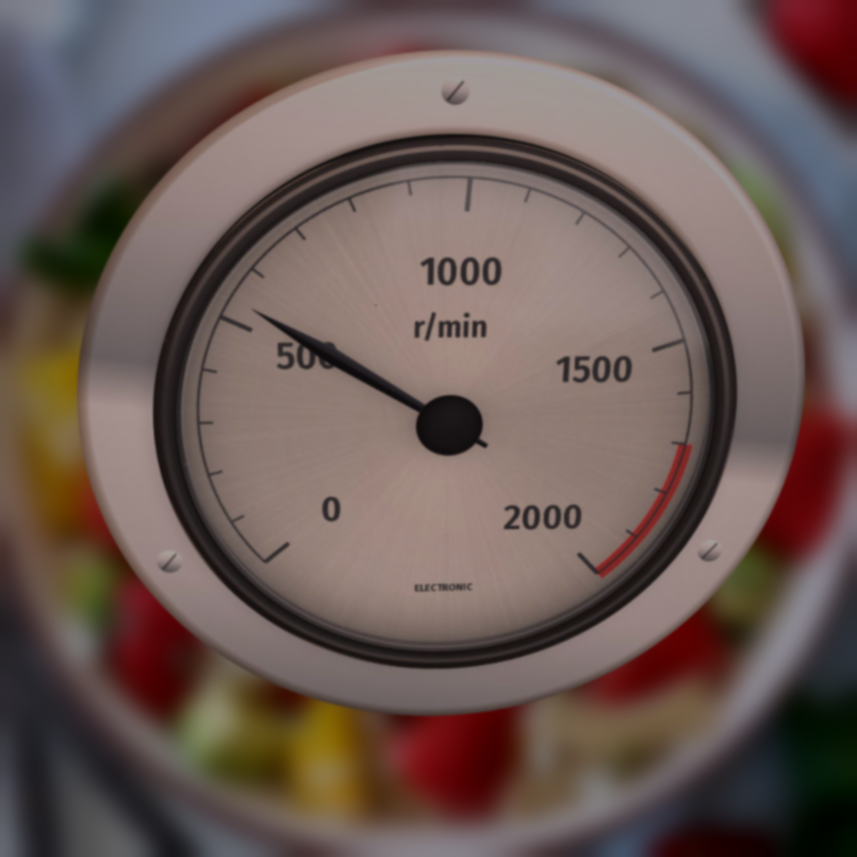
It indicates 550 rpm
